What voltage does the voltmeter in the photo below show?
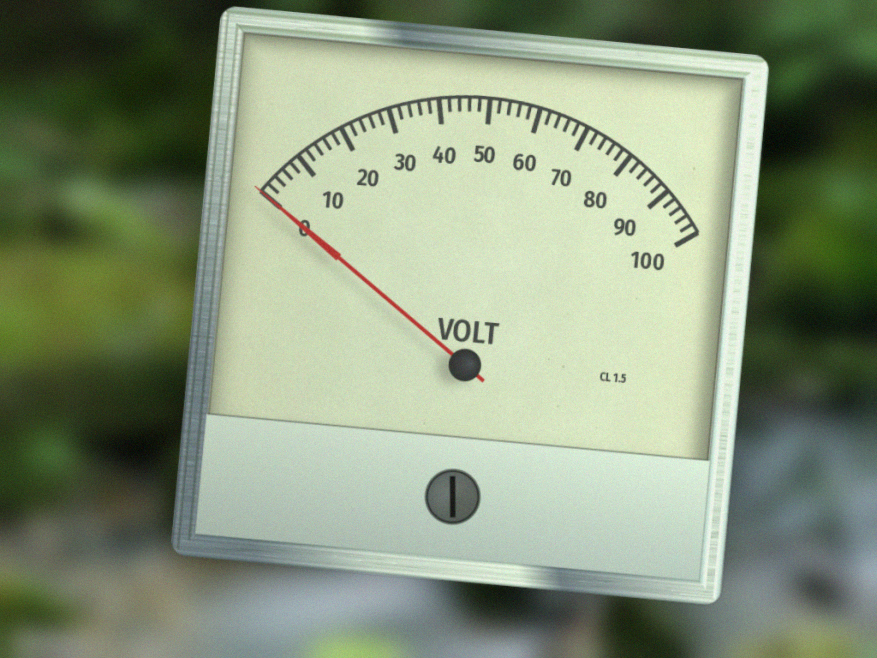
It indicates 0 V
